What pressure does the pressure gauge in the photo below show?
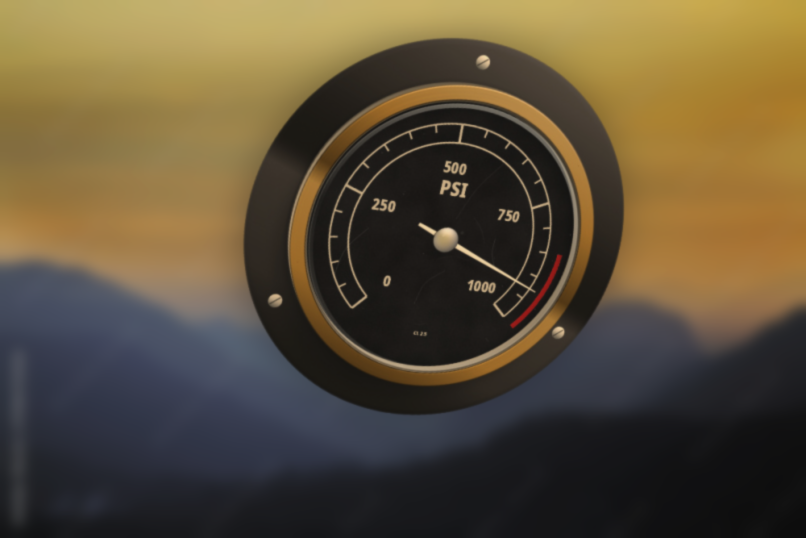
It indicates 925 psi
